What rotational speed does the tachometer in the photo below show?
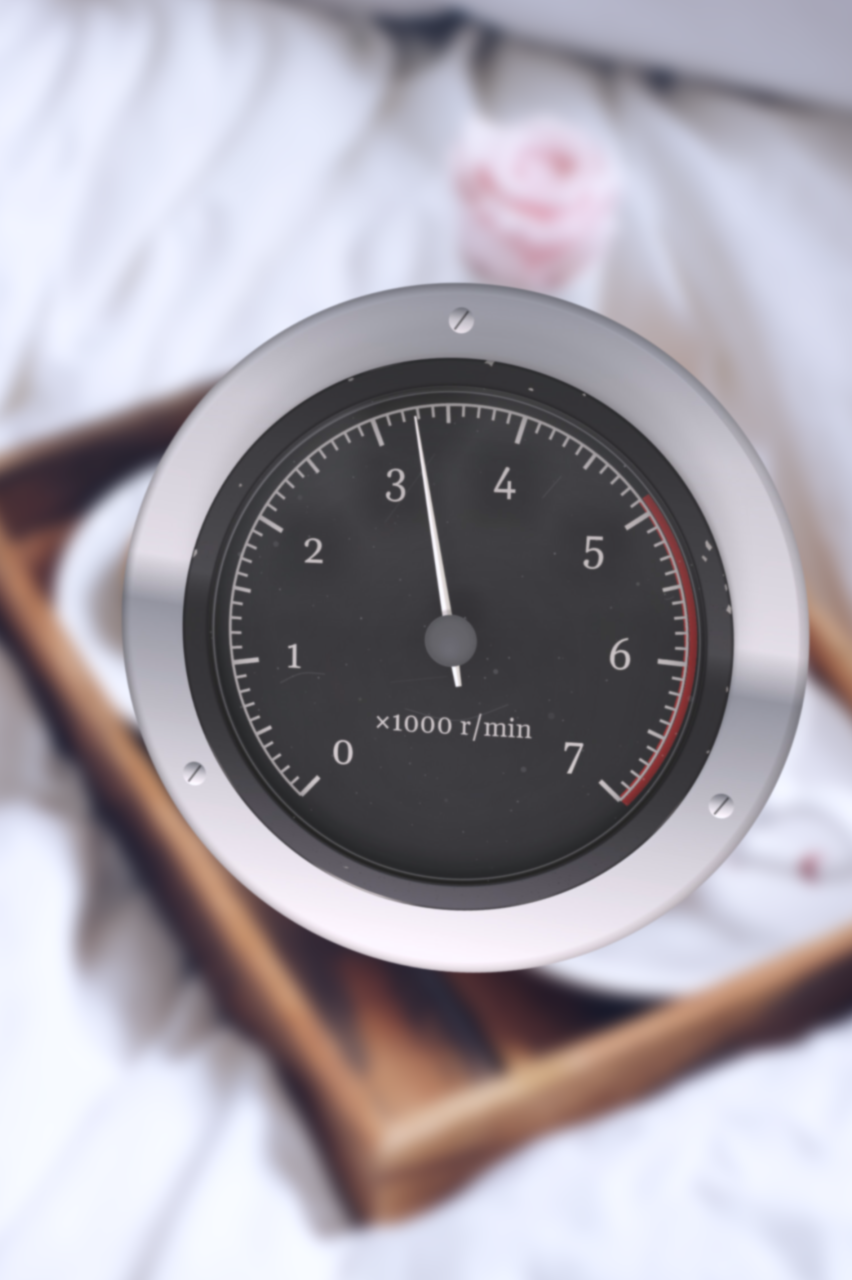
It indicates 3300 rpm
